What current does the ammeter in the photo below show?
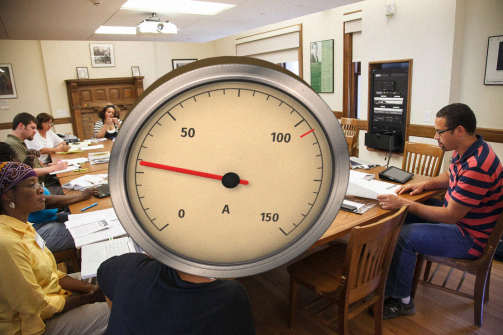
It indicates 30 A
